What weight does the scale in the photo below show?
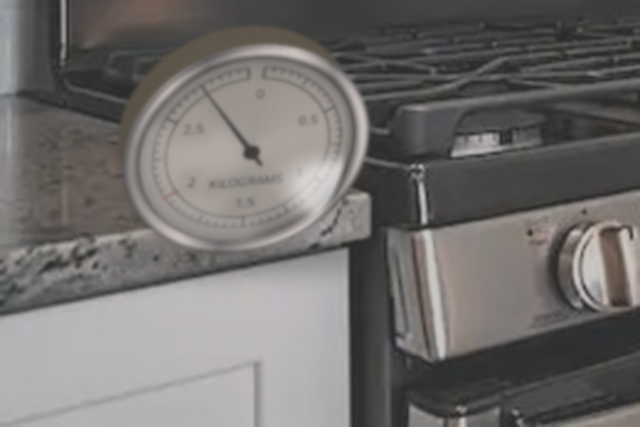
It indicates 2.75 kg
